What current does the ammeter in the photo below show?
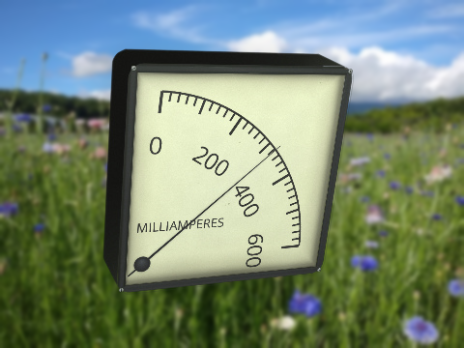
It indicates 320 mA
